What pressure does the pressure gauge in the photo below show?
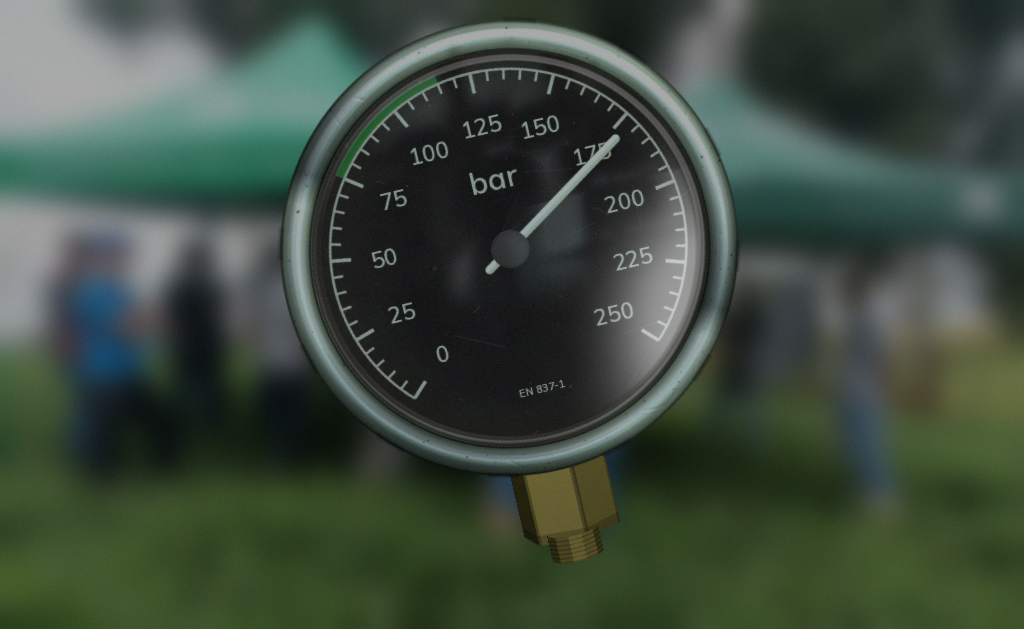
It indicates 177.5 bar
